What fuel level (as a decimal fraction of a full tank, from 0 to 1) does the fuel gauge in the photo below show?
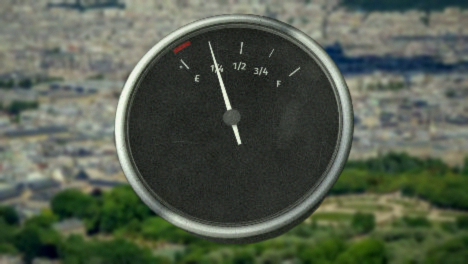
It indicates 0.25
